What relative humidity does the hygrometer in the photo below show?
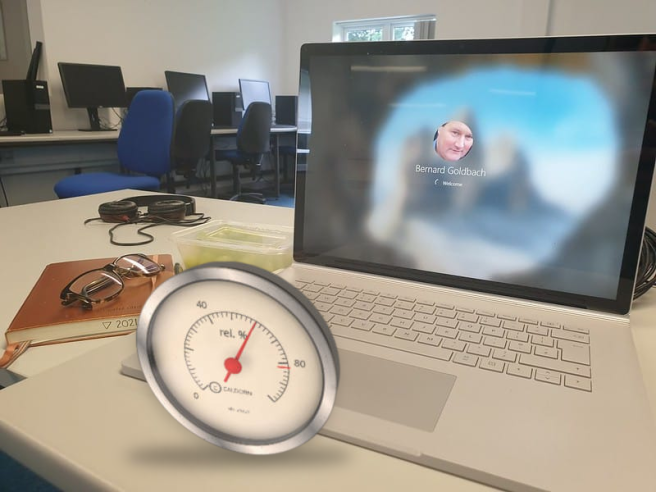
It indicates 60 %
